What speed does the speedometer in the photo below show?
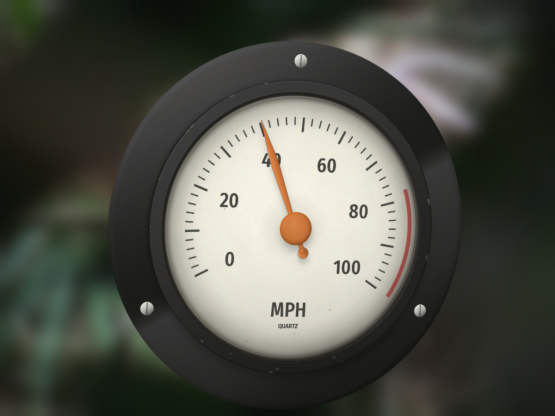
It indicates 40 mph
